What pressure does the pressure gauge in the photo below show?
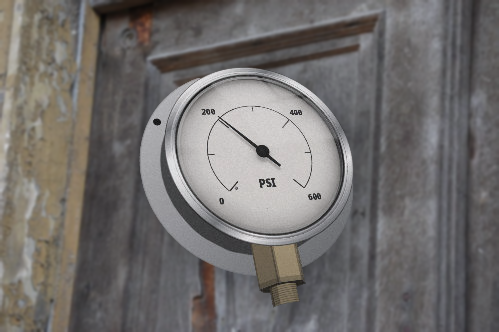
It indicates 200 psi
